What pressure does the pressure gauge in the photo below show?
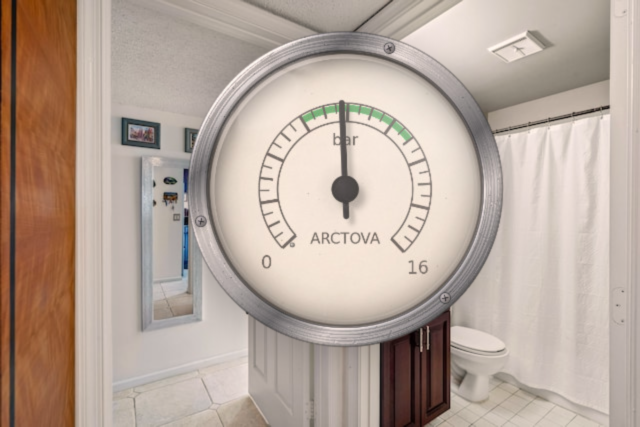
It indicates 7.75 bar
